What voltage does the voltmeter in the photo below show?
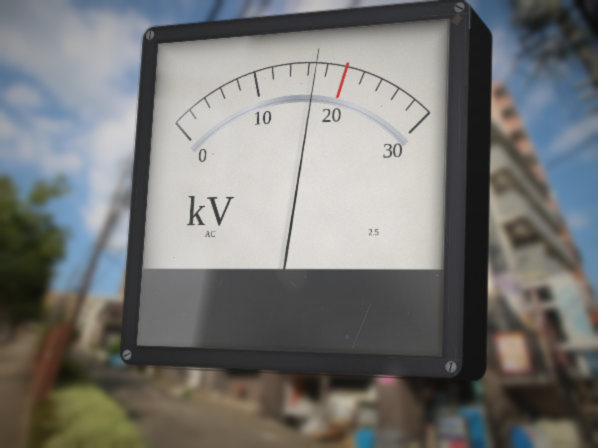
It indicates 17 kV
